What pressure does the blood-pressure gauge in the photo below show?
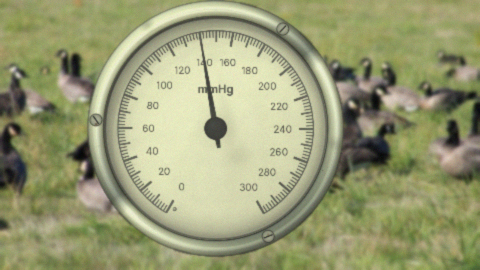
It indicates 140 mmHg
